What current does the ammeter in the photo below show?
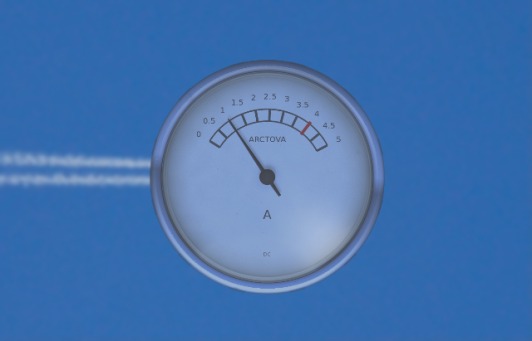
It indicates 1 A
